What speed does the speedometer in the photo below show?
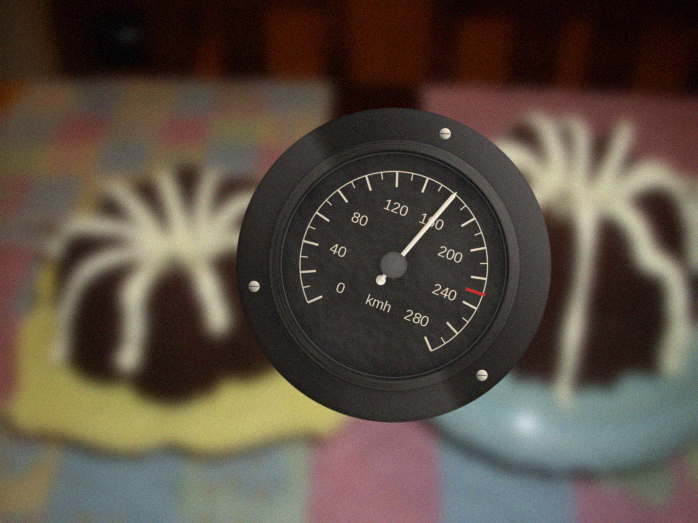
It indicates 160 km/h
